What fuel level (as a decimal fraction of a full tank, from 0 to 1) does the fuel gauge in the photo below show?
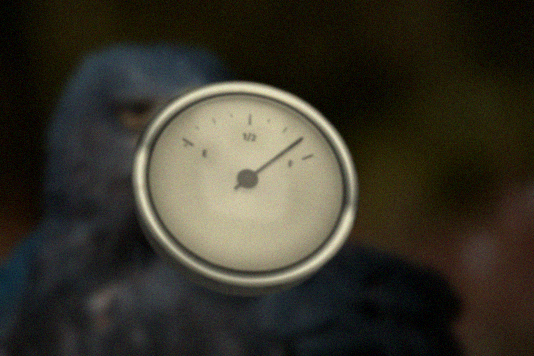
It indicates 0.875
